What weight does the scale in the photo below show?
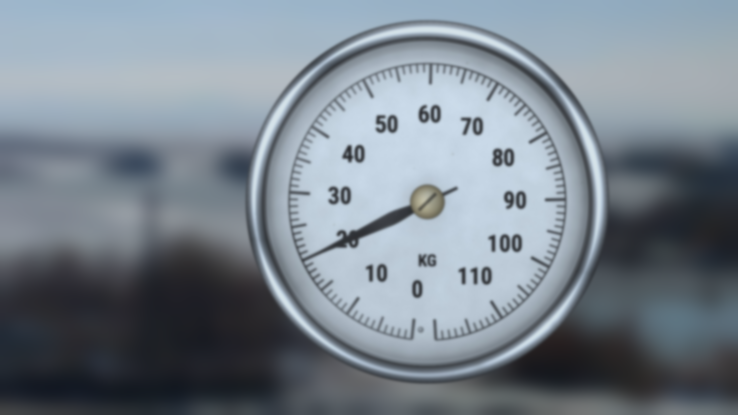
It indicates 20 kg
